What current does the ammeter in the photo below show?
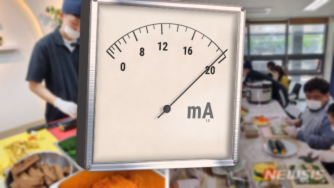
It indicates 19.5 mA
